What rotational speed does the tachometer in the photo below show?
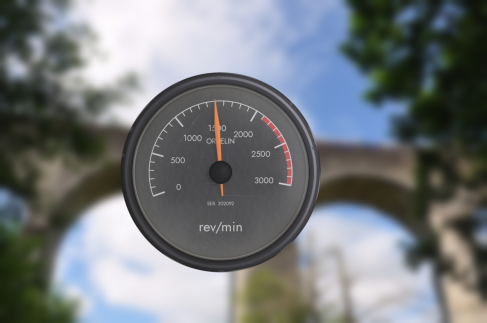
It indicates 1500 rpm
